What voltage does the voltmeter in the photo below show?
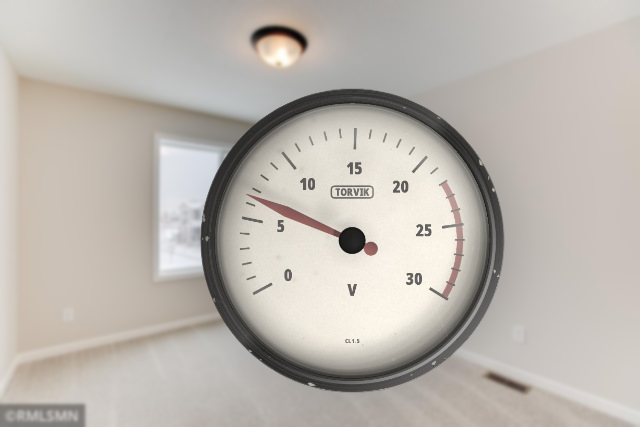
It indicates 6.5 V
